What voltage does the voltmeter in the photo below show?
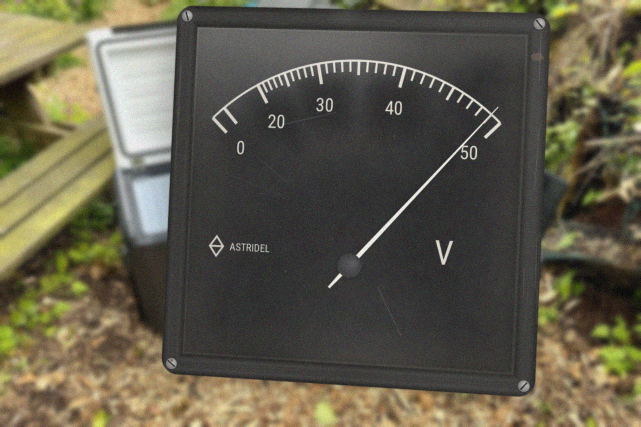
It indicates 49 V
